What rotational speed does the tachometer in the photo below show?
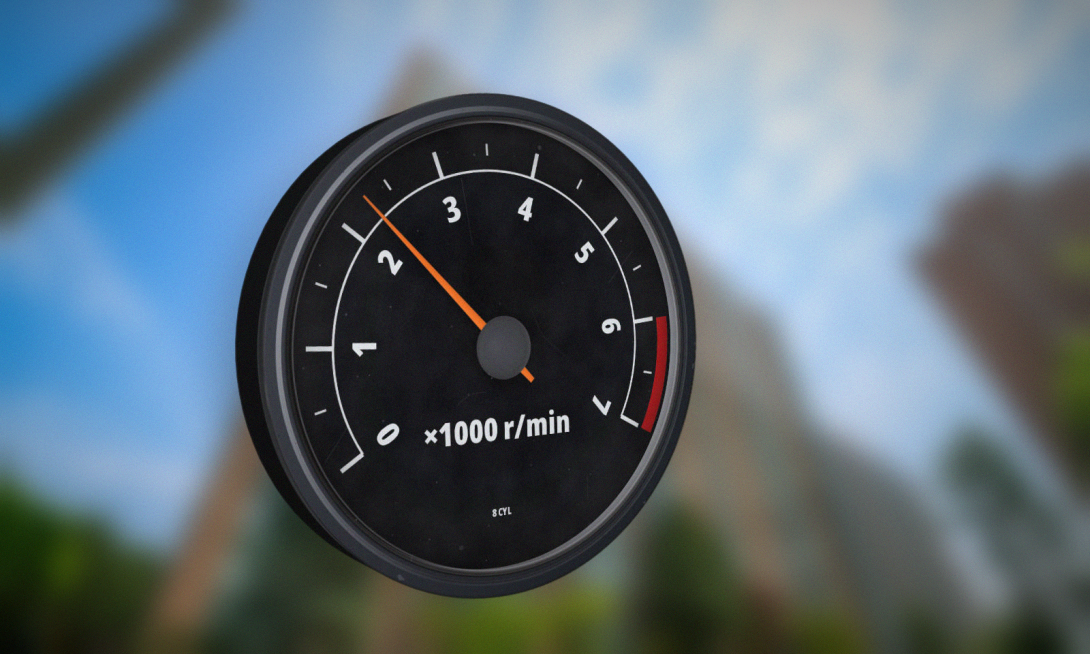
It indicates 2250 rpm
